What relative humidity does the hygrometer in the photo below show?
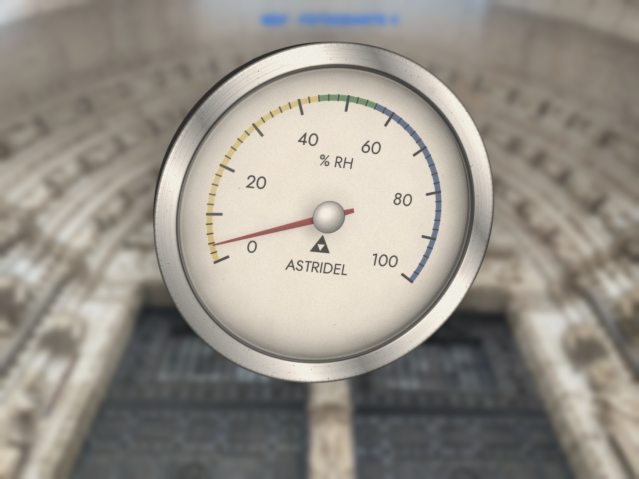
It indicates 4 %
